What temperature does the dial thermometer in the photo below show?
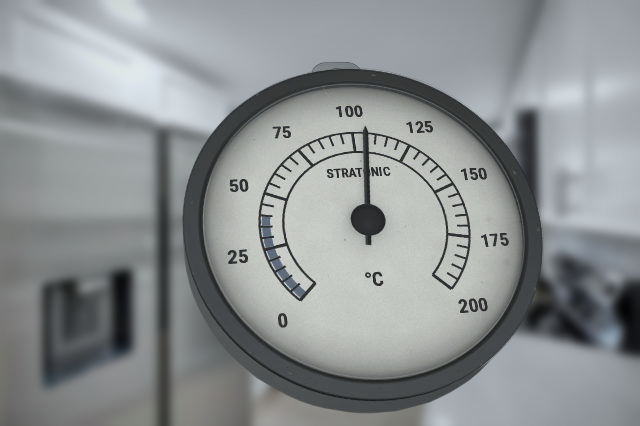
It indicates 105 °C
